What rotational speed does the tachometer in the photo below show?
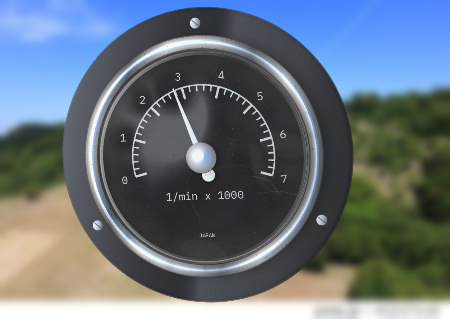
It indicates 2800 rpm
